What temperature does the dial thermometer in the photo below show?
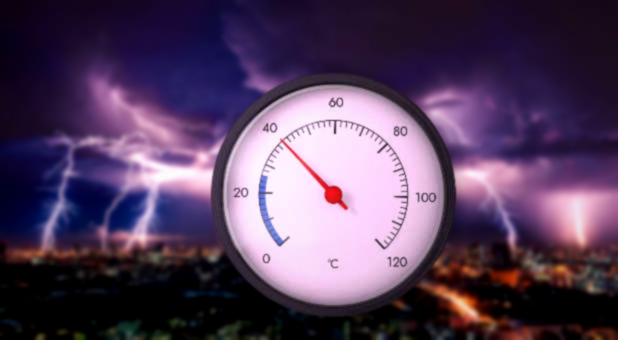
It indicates 40 °C
